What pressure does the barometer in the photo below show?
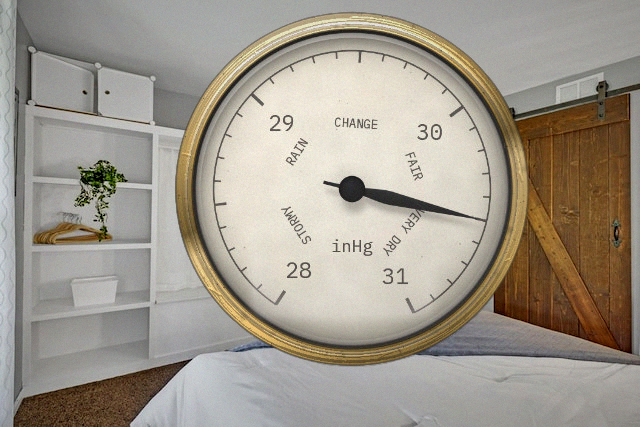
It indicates 30.5 inHg
